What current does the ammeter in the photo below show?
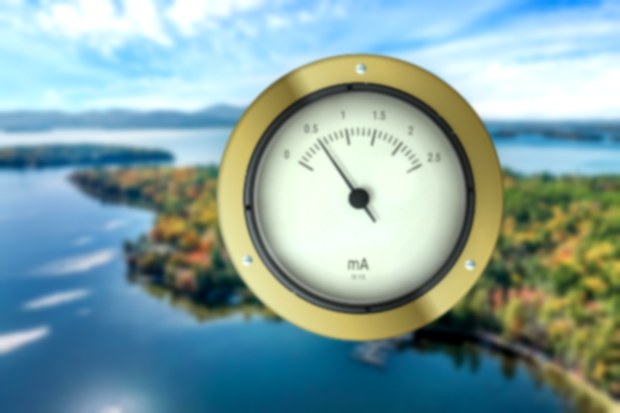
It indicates 0.5 mA
